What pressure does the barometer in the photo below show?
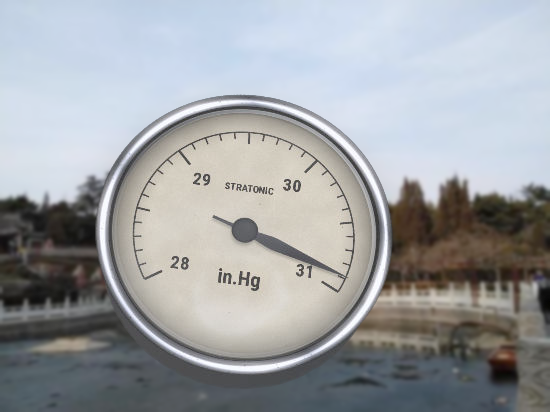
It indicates 30.9 inHg
